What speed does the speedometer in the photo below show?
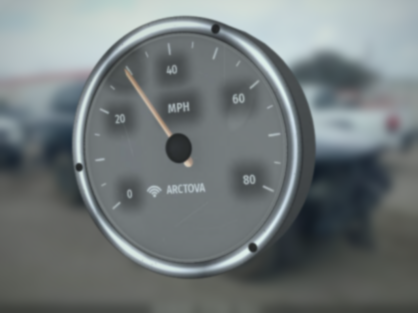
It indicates 30 mph
